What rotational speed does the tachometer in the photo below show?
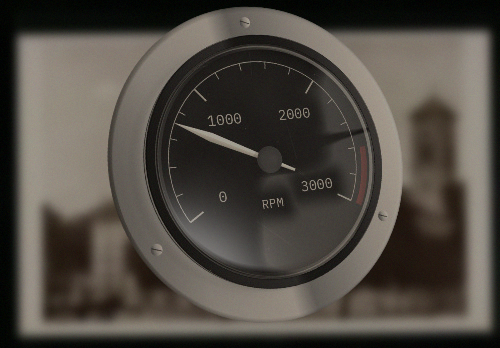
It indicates 700 rpm
